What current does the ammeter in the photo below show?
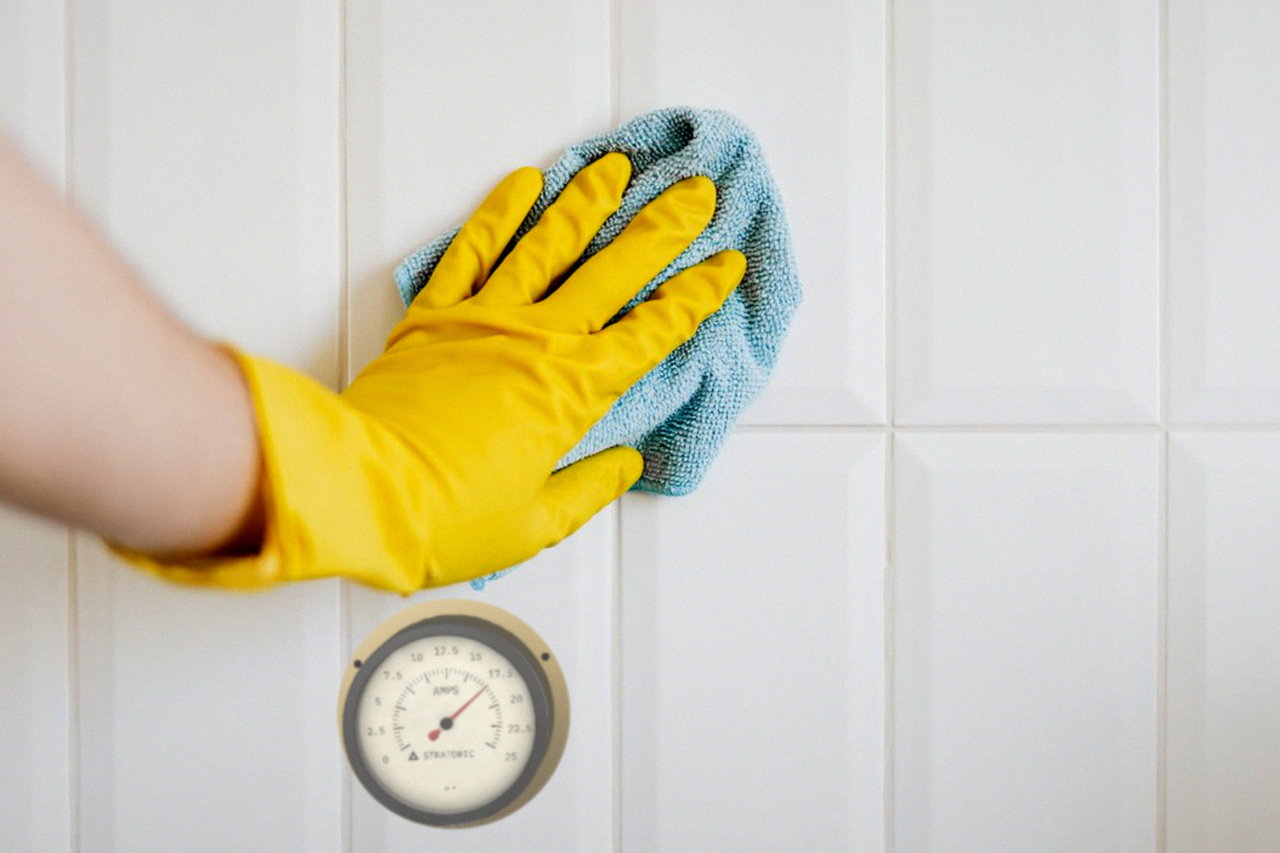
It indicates 17.5 A
